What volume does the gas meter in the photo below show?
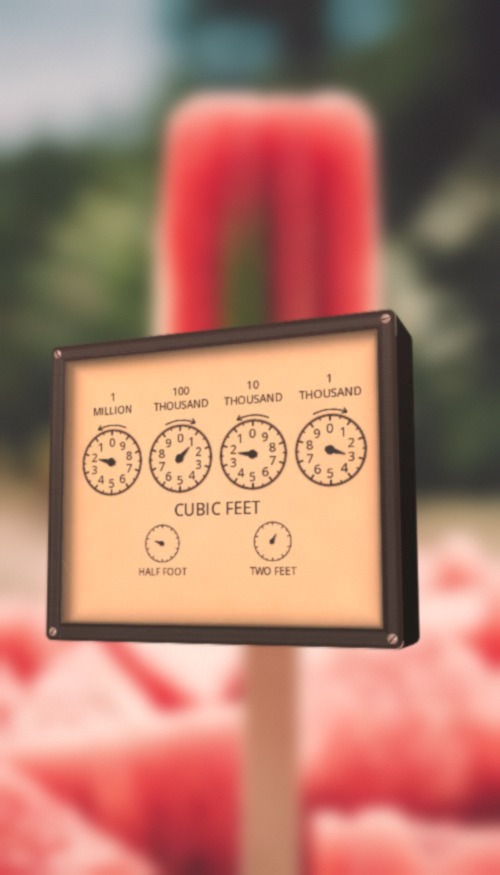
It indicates 212300 ft³
